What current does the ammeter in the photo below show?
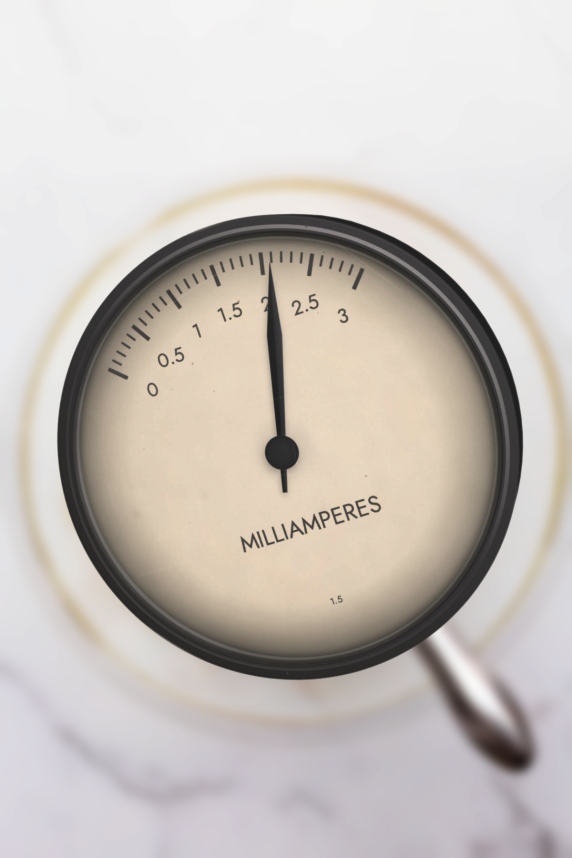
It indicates 2.1 mA
